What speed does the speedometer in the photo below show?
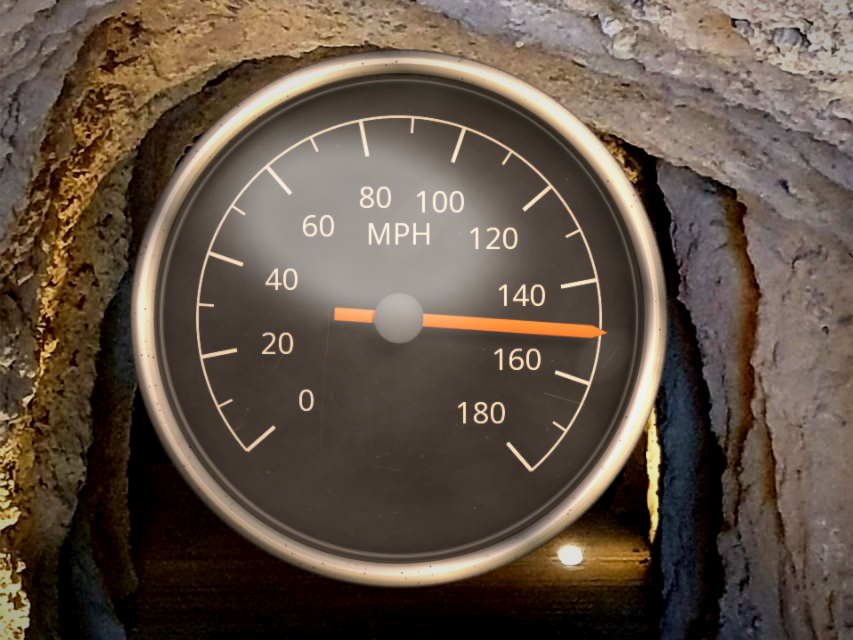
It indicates 150 mph
